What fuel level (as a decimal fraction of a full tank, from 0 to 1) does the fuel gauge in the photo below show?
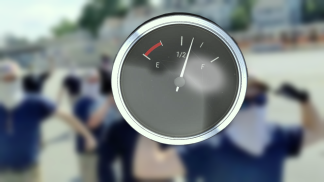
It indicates 0.625
